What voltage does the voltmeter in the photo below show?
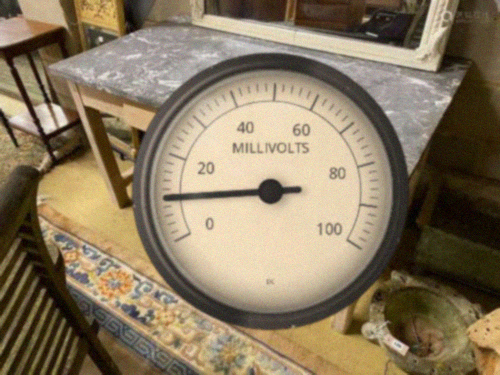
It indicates 10 mV
